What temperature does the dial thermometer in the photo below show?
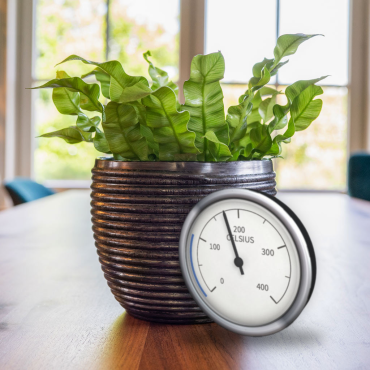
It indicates 175 °C
